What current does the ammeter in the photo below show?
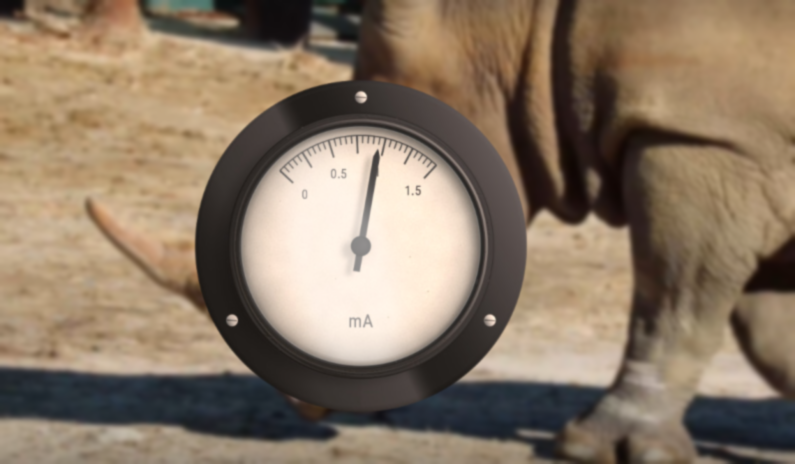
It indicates 0.95 mA
